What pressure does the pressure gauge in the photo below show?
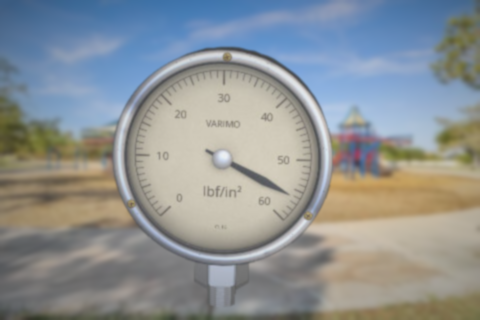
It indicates 56 psi
